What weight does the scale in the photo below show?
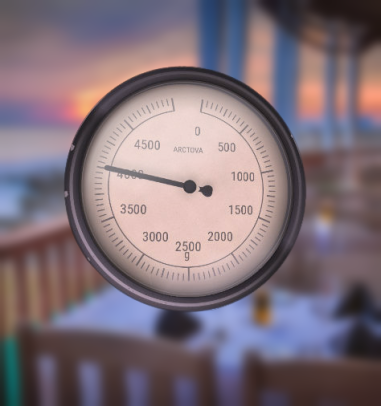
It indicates 4000 g
